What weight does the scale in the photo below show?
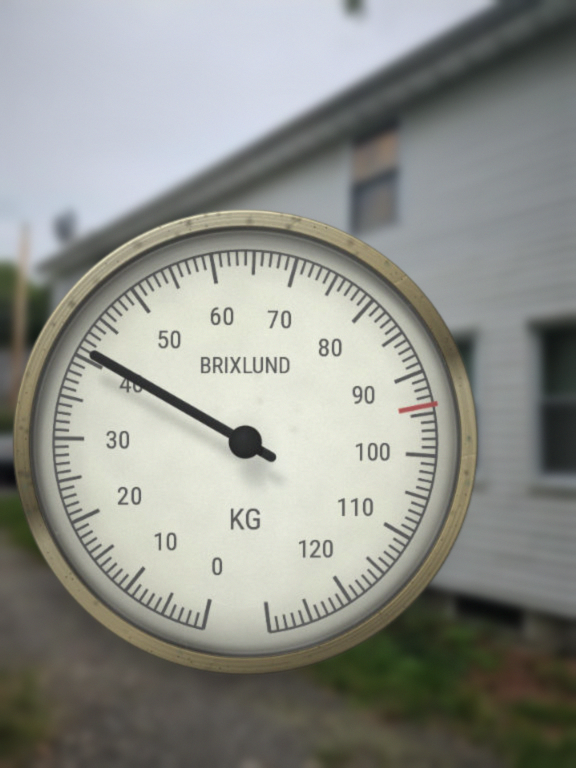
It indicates 41 kg
